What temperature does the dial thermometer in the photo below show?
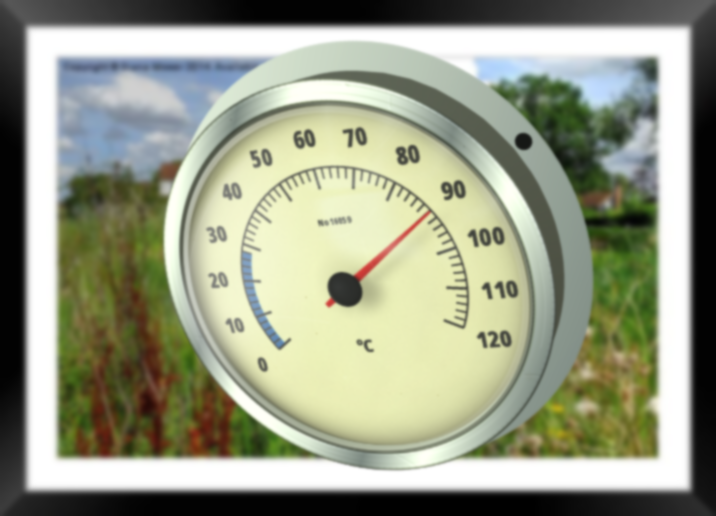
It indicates 90 °C
